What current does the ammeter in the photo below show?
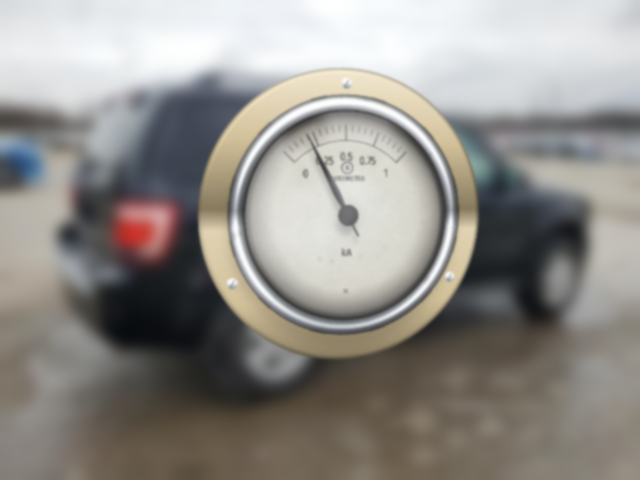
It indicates 0.2 kA
